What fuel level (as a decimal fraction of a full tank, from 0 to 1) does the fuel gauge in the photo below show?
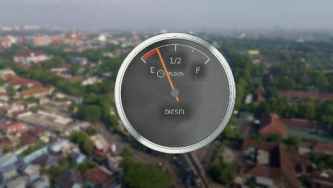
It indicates 0.25
